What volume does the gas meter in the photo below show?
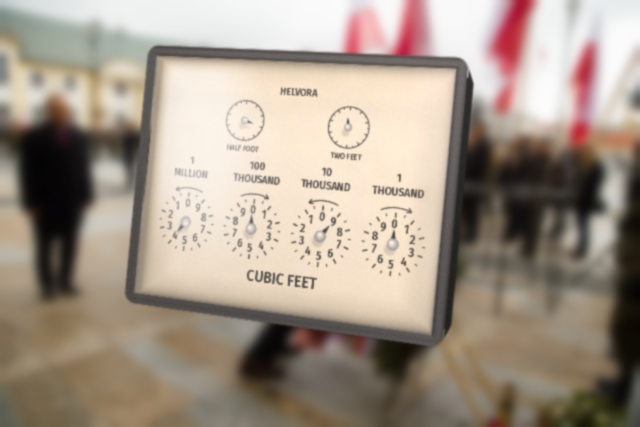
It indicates 399000 ft³
